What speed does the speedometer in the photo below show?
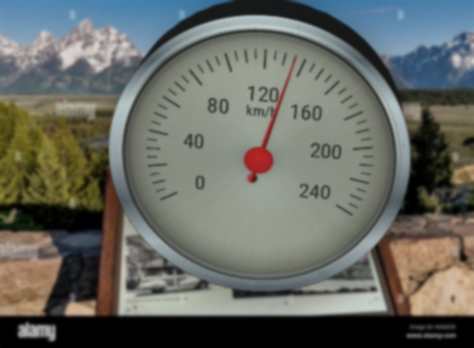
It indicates 135 km/h
